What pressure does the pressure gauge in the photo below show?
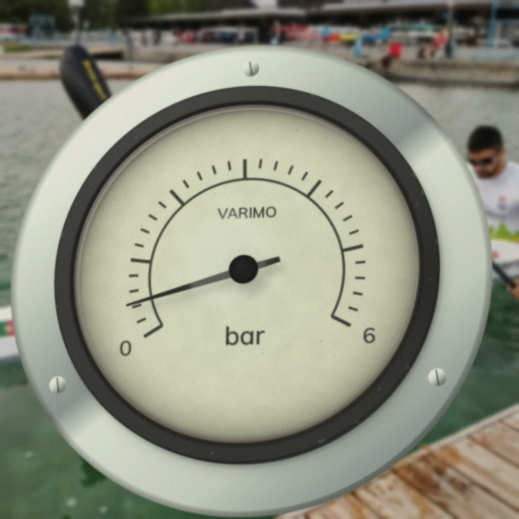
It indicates 0.4 bar
